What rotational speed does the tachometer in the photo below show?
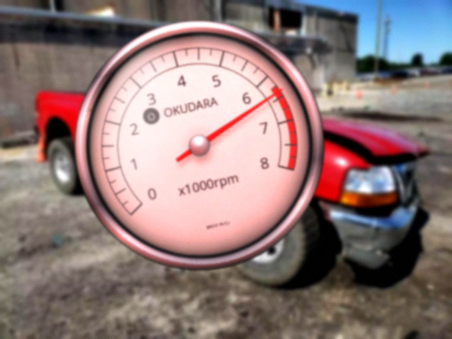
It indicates 6375 rpm
